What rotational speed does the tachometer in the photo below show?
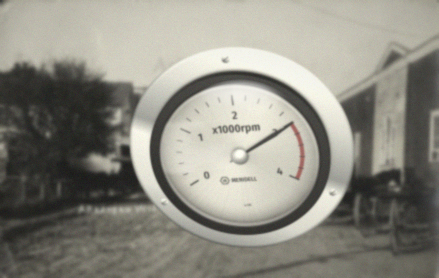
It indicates 3000 rpm
